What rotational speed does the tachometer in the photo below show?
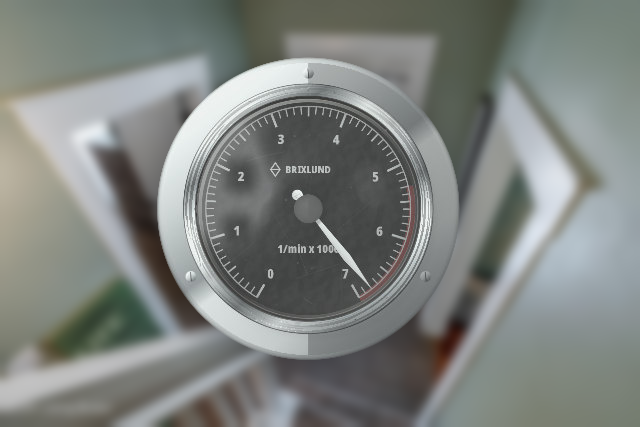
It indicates 6800 rpm
